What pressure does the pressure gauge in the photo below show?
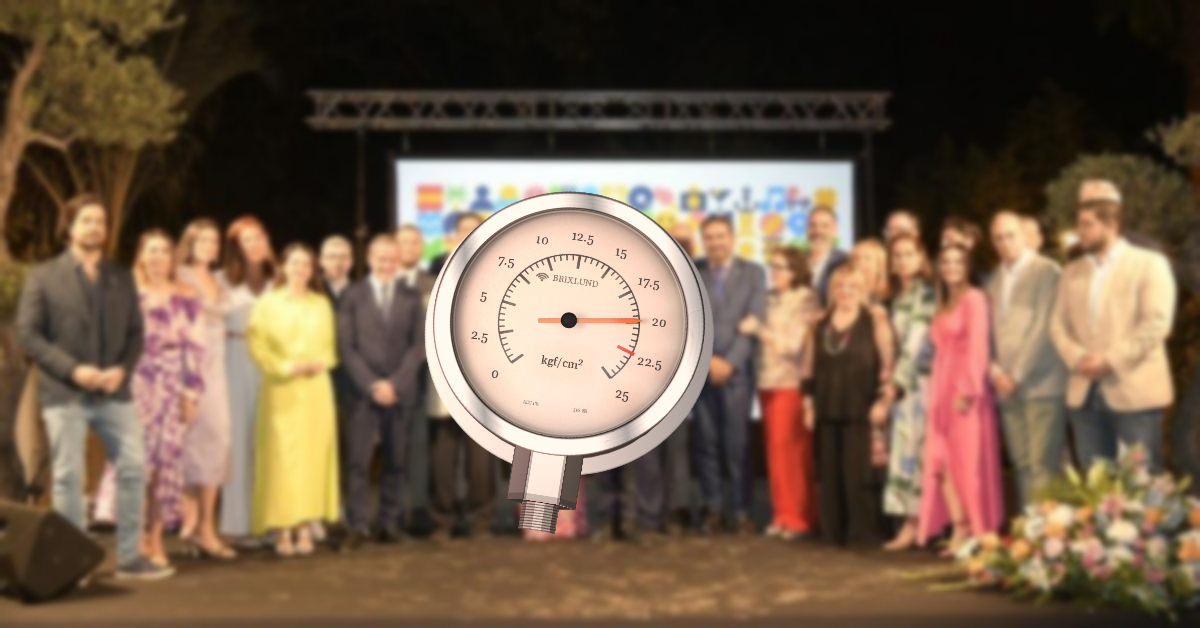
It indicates 20 kg/cm²
